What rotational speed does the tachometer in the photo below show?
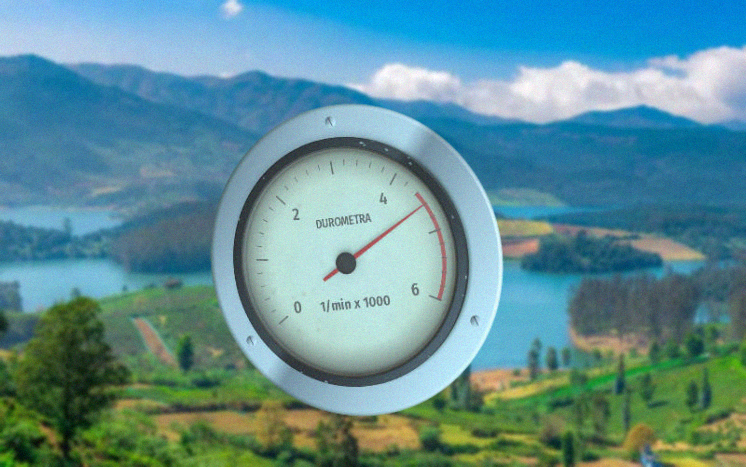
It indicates 4600 rpm
